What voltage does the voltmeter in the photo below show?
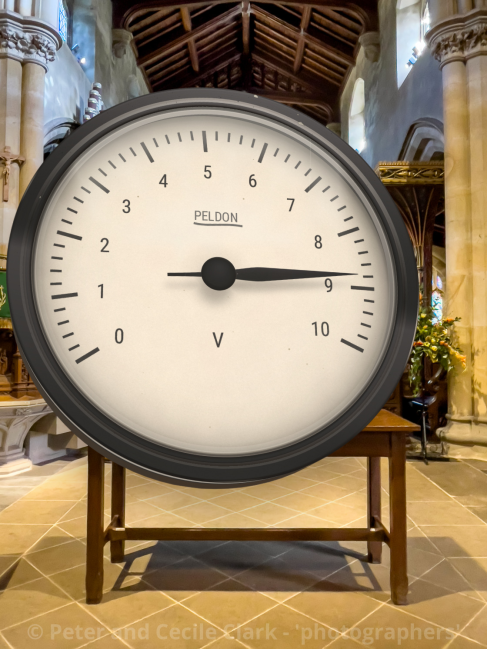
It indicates 8.8 V
